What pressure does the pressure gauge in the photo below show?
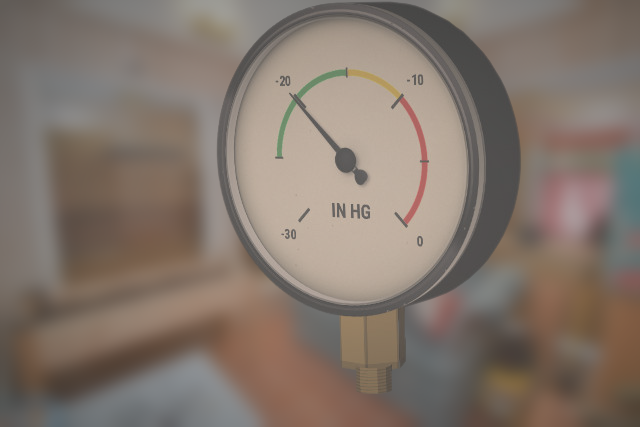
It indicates -20 inHg
